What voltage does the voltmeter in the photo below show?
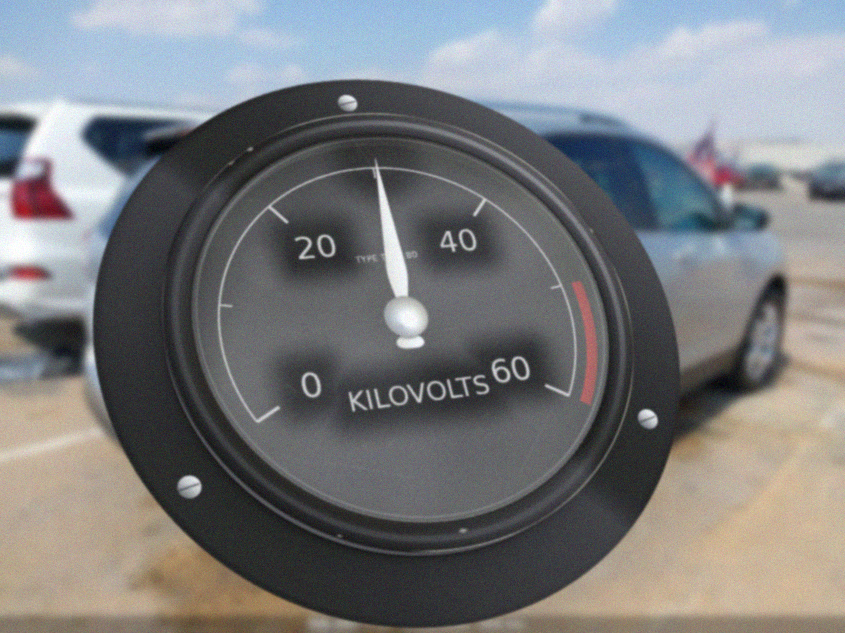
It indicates 30 kV
